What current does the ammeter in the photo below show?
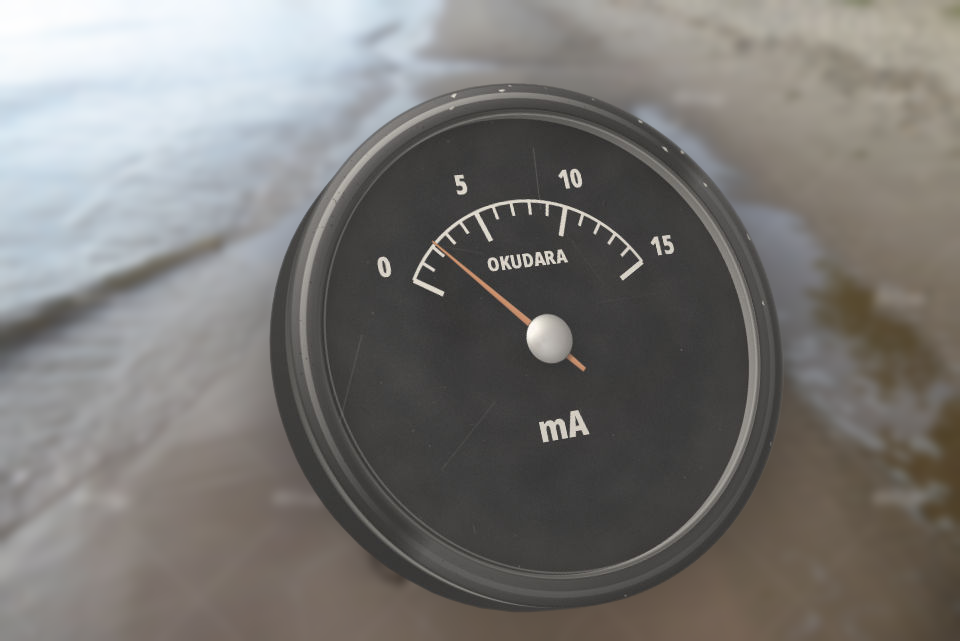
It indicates 2 mA
